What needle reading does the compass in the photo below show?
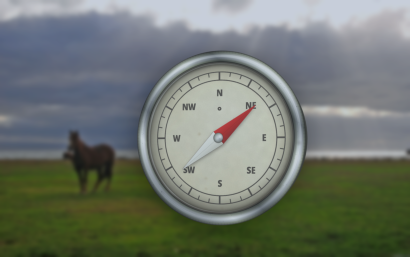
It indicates 50 °
